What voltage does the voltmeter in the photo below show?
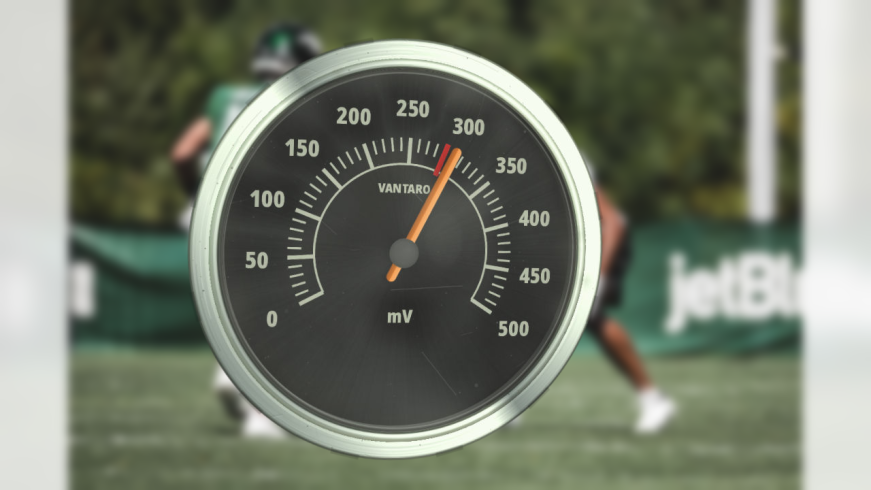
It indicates 300 mV
